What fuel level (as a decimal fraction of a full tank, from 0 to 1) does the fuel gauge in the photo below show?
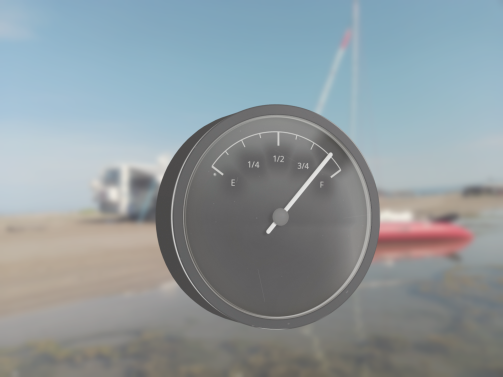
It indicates 0.875
